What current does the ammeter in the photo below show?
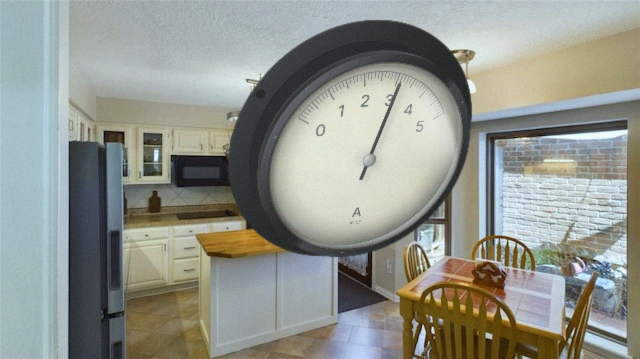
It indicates 3 A
